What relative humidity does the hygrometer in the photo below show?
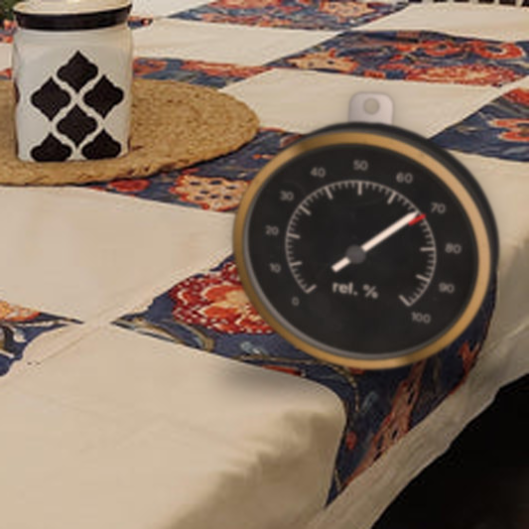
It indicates 68 %
